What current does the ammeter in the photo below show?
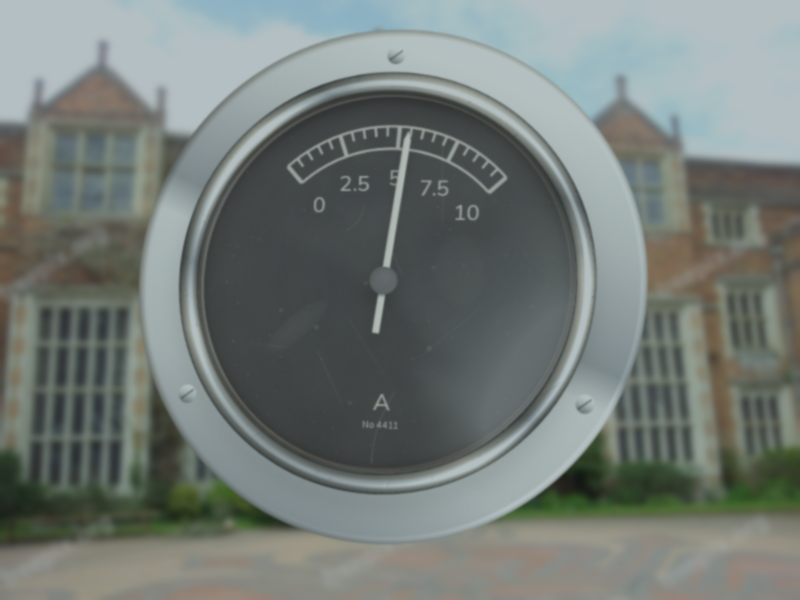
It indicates 5.5 A
